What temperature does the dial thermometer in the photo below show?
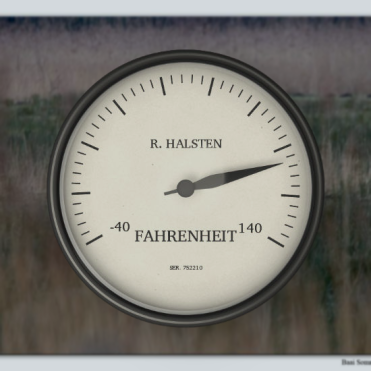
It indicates 106 °F
